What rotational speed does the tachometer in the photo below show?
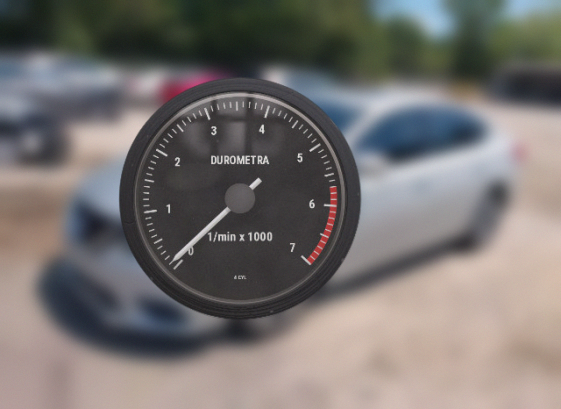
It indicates 100 rpm
